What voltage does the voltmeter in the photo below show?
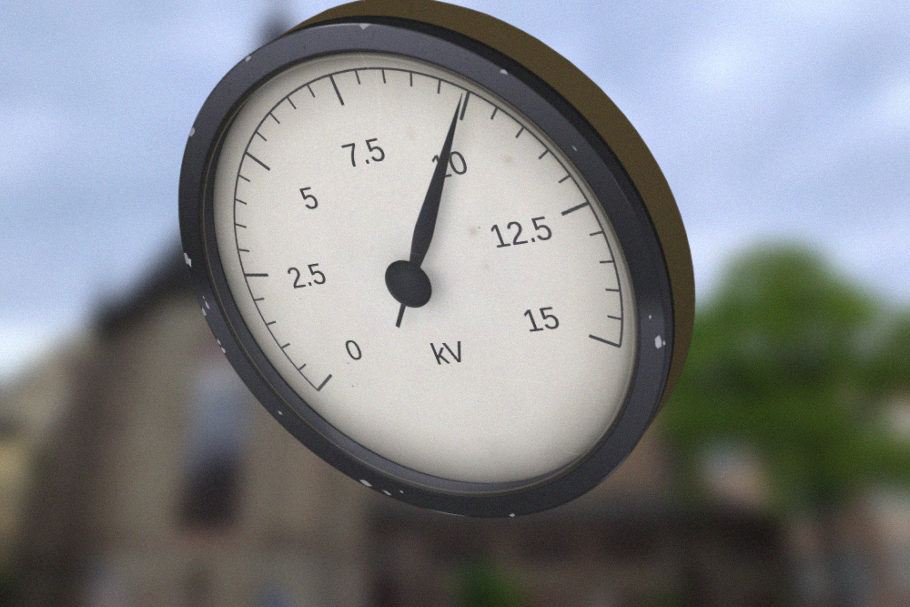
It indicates 10 kV
